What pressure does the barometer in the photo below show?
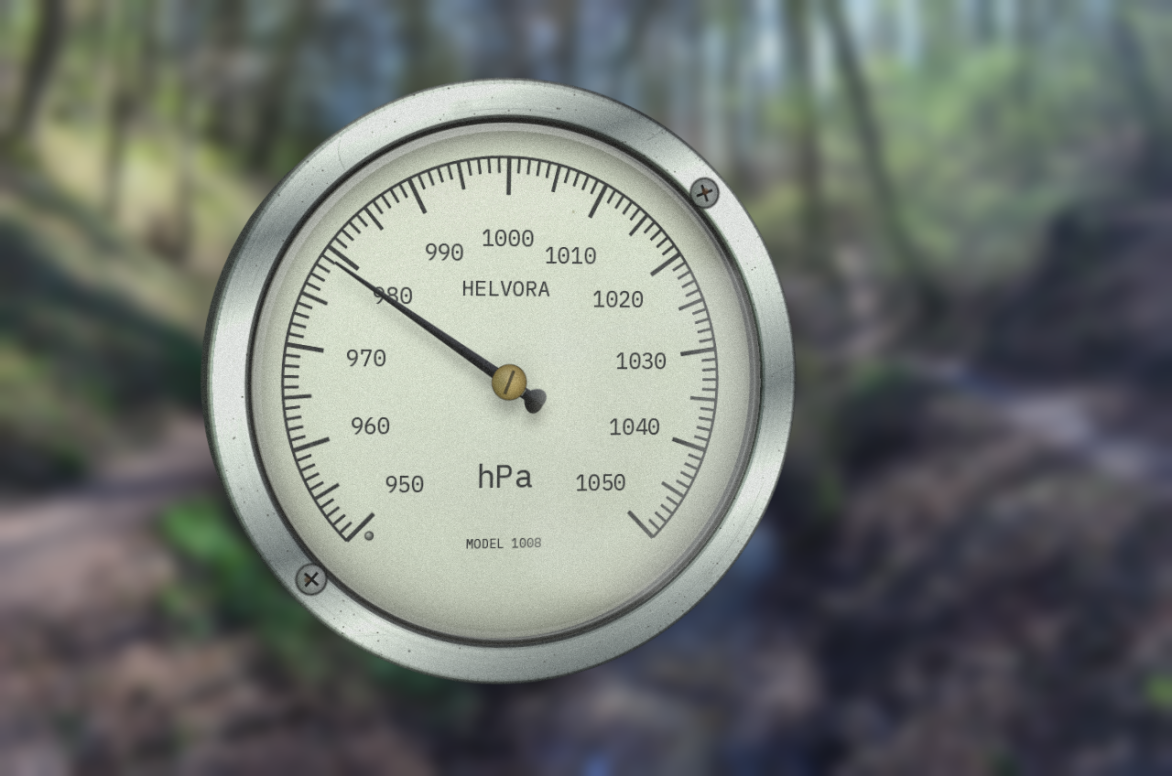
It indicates 979 hPa
